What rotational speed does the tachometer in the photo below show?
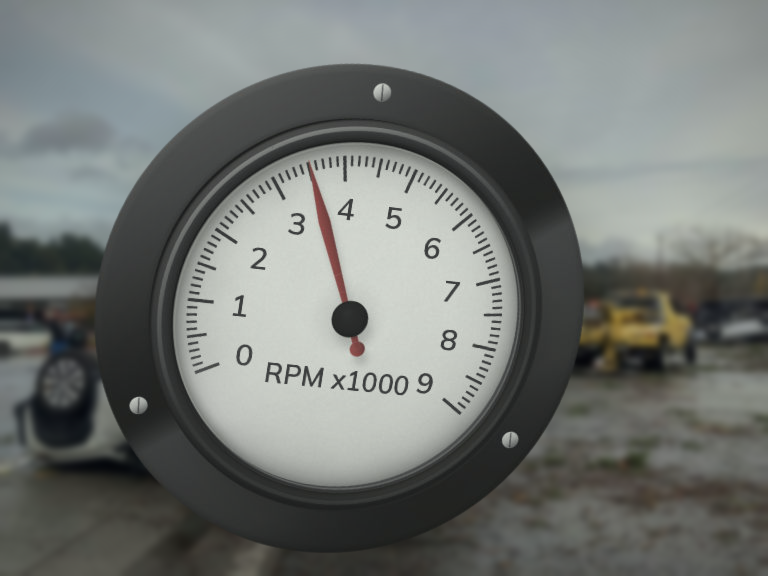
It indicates 3500 rpm
